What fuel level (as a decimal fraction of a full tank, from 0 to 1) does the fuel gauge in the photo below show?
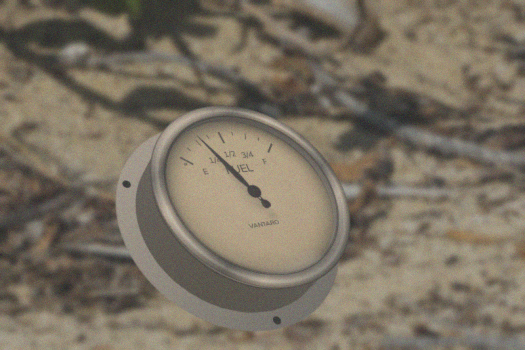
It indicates 0.25
